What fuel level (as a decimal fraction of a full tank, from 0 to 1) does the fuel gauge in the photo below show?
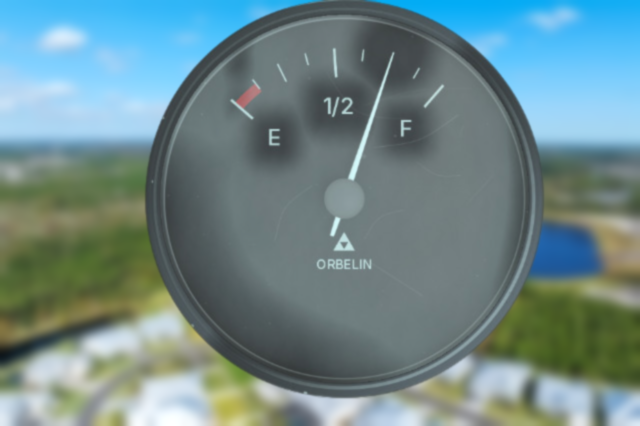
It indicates 0.75
